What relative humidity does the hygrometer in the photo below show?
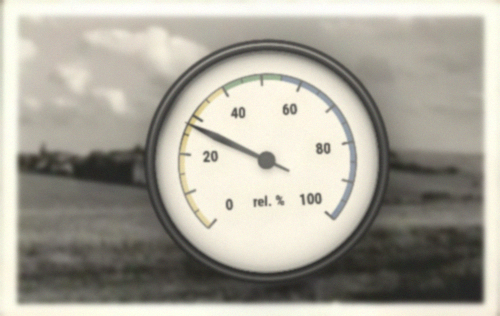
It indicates 27.5 %
